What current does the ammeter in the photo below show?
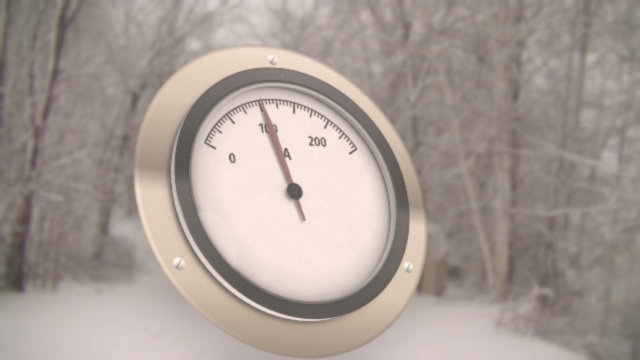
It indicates 100 A
